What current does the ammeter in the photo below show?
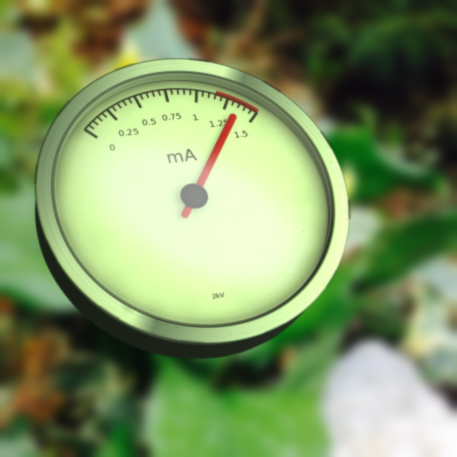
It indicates 1.35 mA
